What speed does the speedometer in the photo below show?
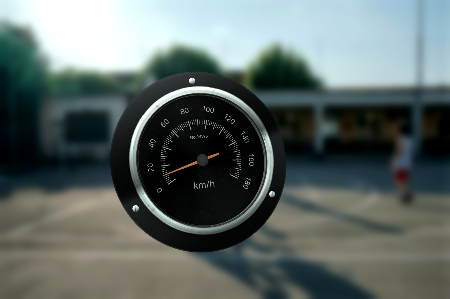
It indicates 10 km/h
